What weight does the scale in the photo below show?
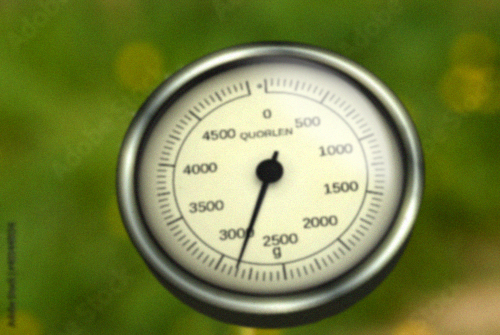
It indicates 2850 g
